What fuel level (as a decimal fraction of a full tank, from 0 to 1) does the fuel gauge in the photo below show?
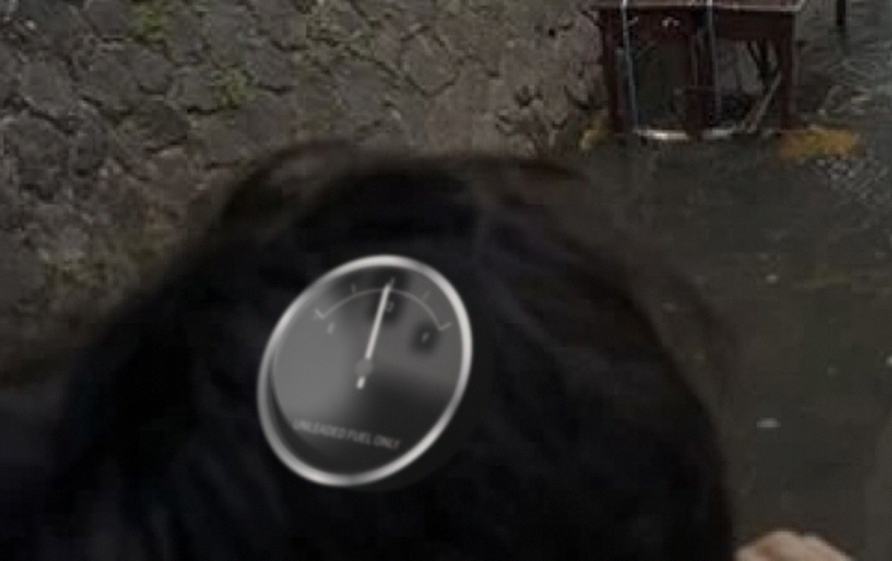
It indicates 0.5
